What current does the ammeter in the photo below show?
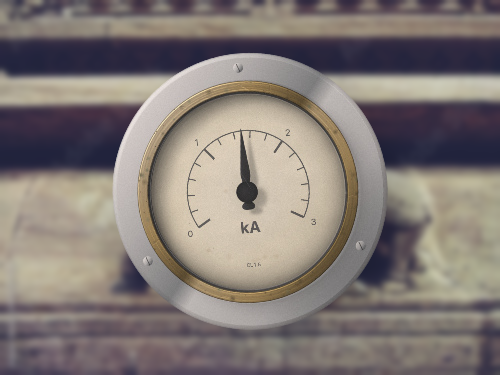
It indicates 1.5 kA
